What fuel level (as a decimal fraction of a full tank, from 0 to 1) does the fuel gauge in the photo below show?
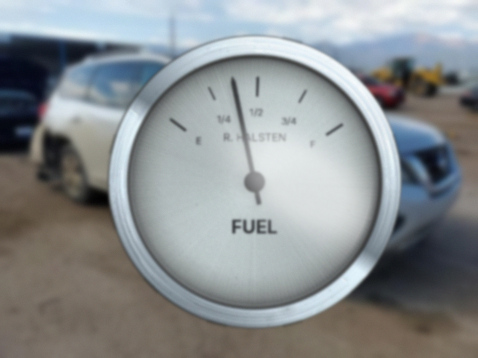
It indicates 0.375
